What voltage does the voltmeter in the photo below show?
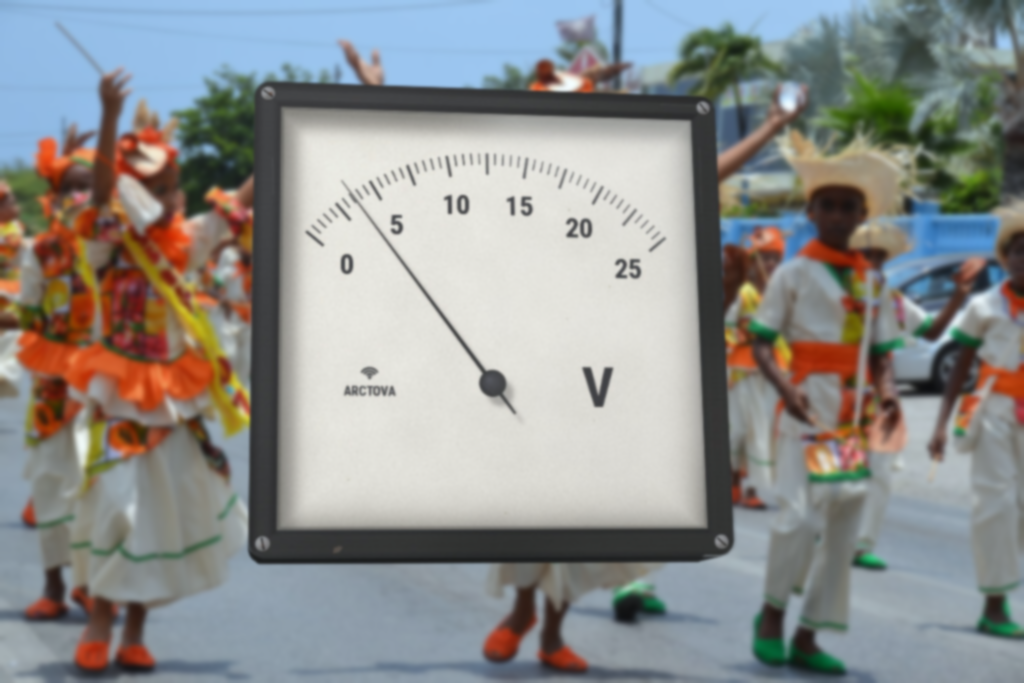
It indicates 3.5 V
